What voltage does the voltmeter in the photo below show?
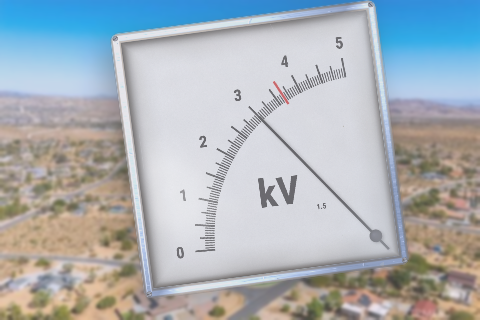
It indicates 3 kV
